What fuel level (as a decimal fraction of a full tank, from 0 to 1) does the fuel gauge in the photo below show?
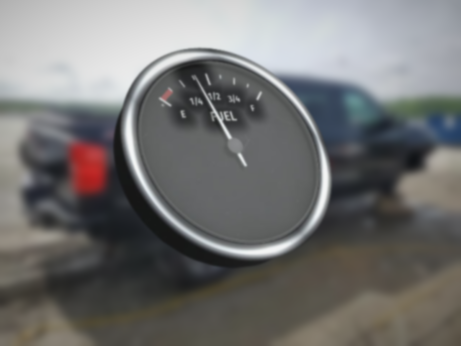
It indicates 0.375
